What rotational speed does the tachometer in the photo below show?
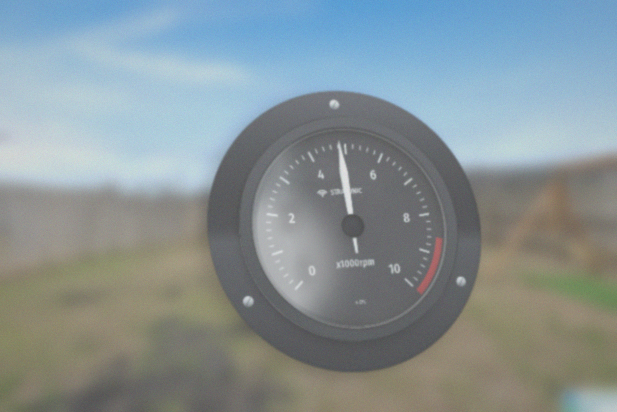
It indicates 4800 rpm
